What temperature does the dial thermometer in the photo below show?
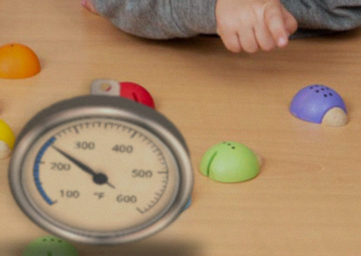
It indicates 250 °F
